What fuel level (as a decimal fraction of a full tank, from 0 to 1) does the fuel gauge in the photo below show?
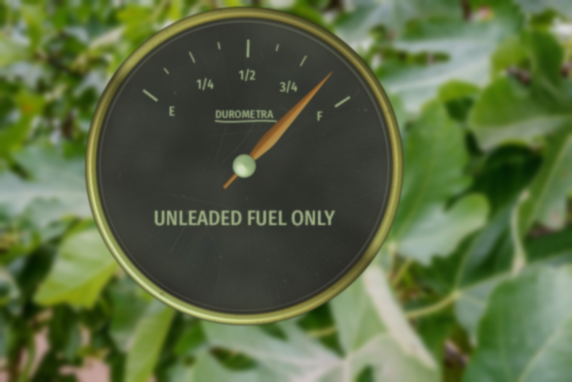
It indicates 0.875
